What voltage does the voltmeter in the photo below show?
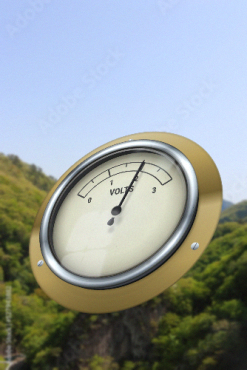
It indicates 2 V
